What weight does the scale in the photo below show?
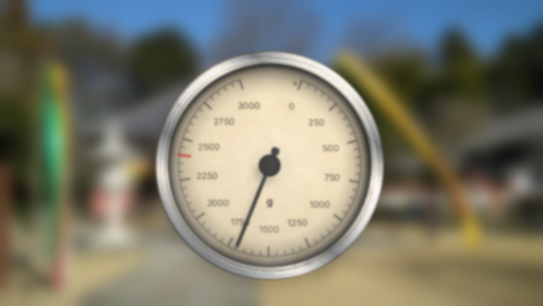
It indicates 1700 g
